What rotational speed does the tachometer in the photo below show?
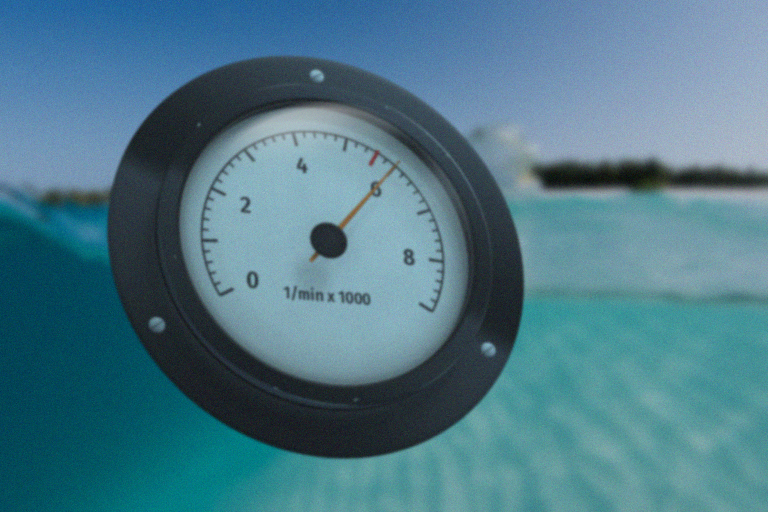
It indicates 6000 rpm
